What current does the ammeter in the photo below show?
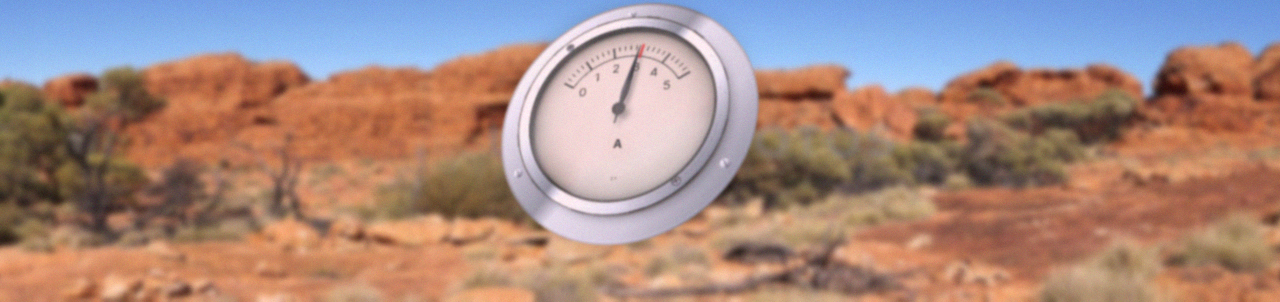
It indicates 3 A
